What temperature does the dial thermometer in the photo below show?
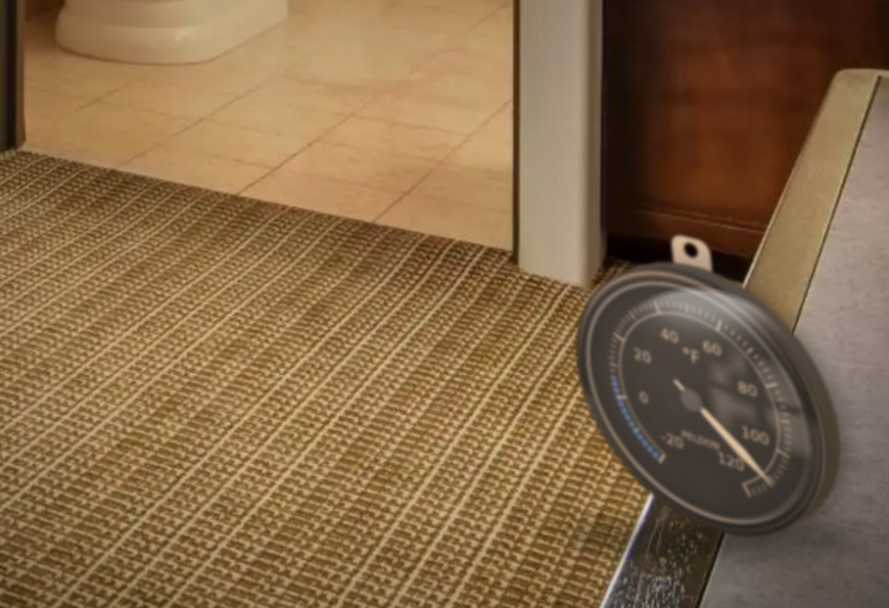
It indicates 110 °F
